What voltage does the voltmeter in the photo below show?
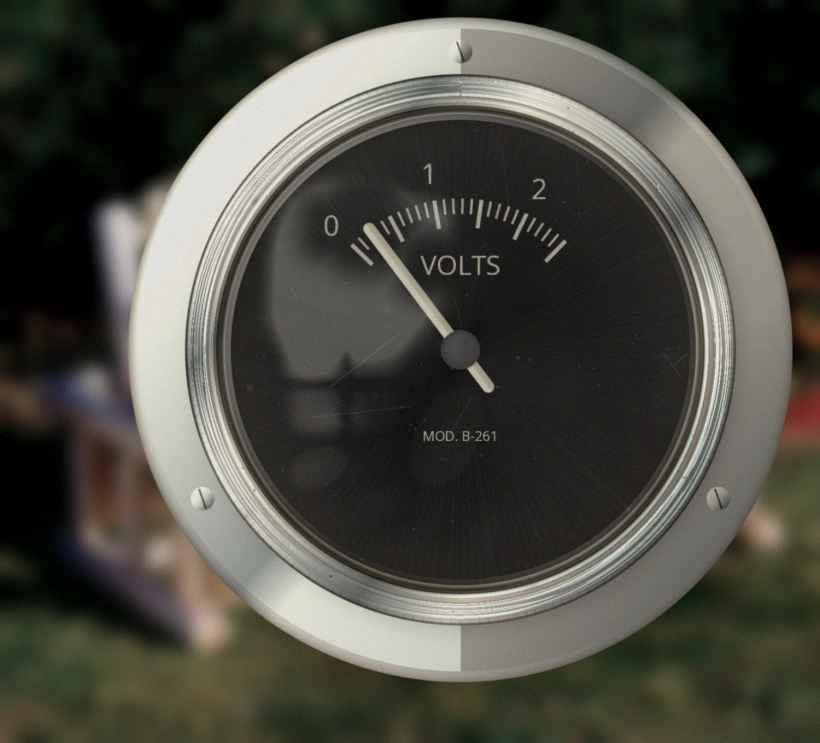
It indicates 0.25 V
